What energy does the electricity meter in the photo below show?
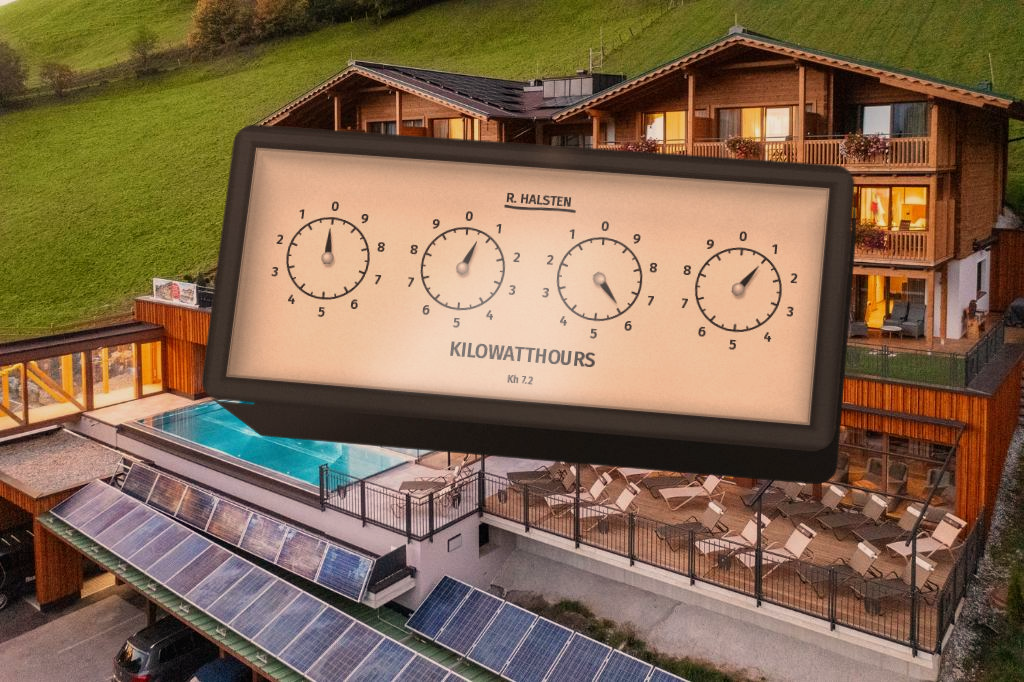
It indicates 61 kWh
